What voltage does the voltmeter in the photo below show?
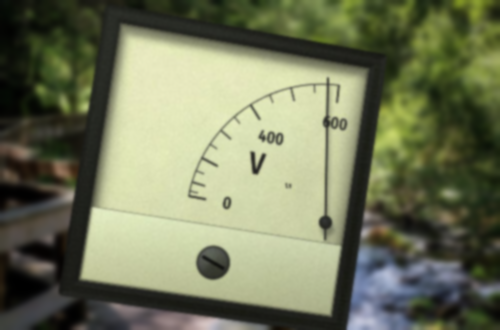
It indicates 575 V
